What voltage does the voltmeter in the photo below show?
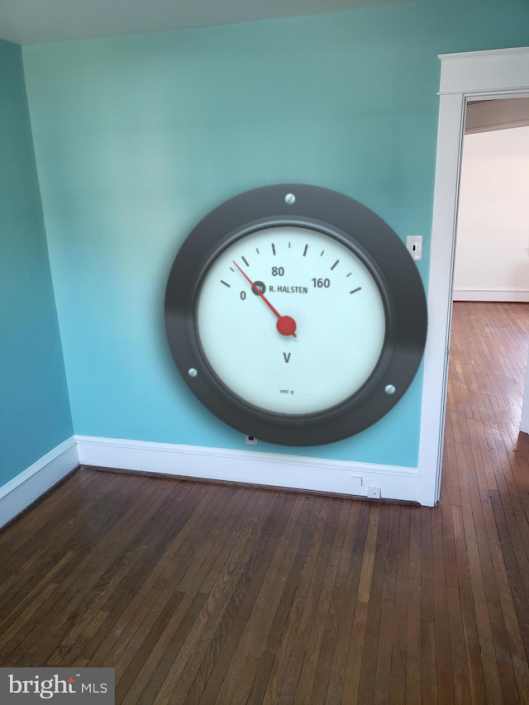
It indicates 30 V
